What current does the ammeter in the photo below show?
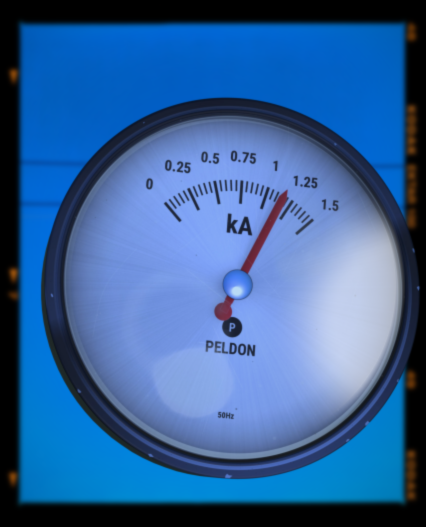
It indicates 1.15 kA
